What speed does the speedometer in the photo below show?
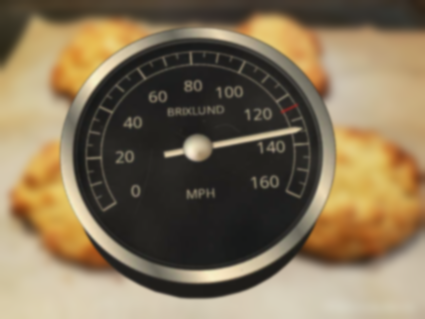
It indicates 135 mph
